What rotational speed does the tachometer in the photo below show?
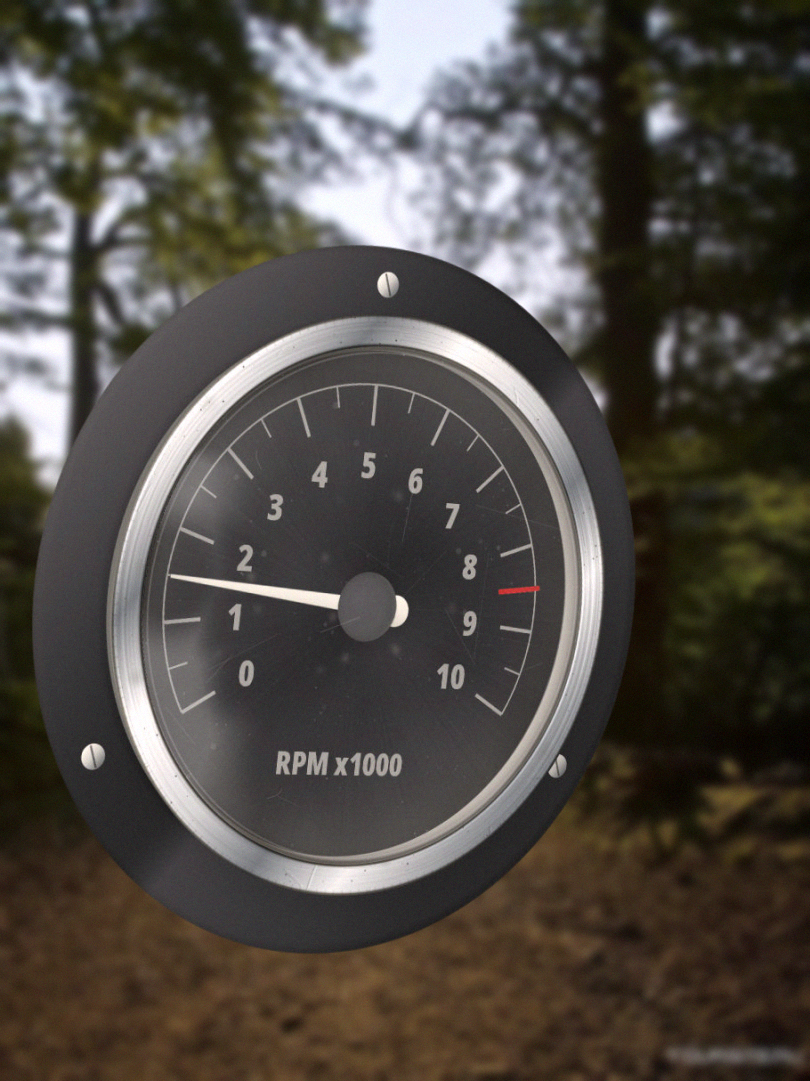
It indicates 1500 rpm
